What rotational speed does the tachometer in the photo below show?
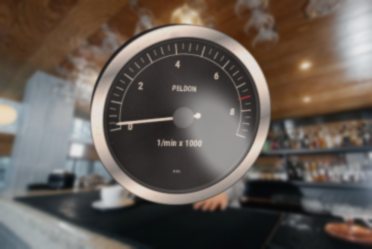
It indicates 250 rpm
